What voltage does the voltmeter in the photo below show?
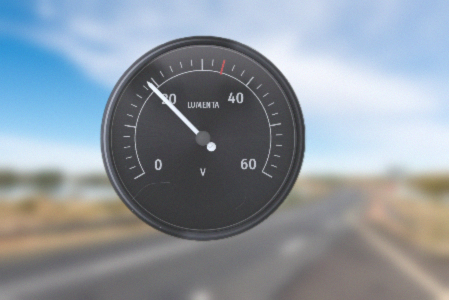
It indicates 19 V
